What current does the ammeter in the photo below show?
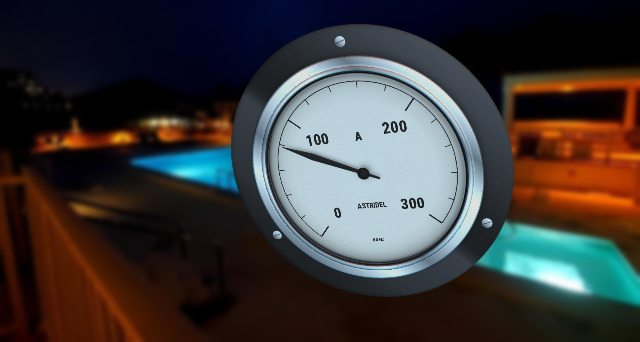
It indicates 80 A
